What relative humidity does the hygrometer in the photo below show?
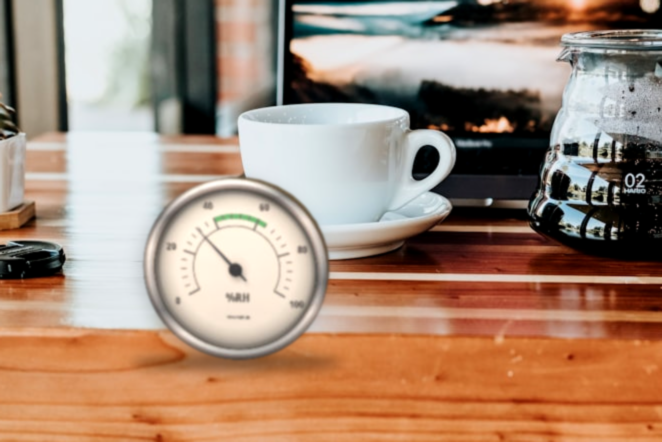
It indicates 32 %
